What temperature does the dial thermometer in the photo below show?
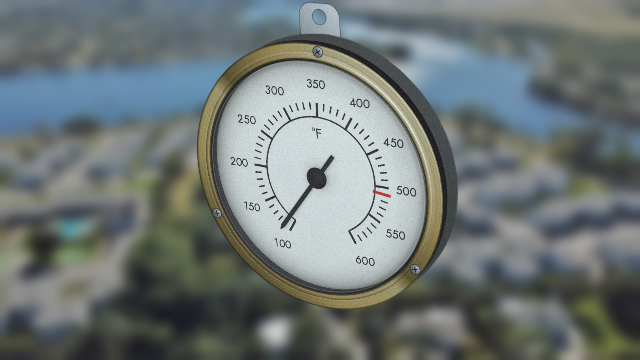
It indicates 110 °F
